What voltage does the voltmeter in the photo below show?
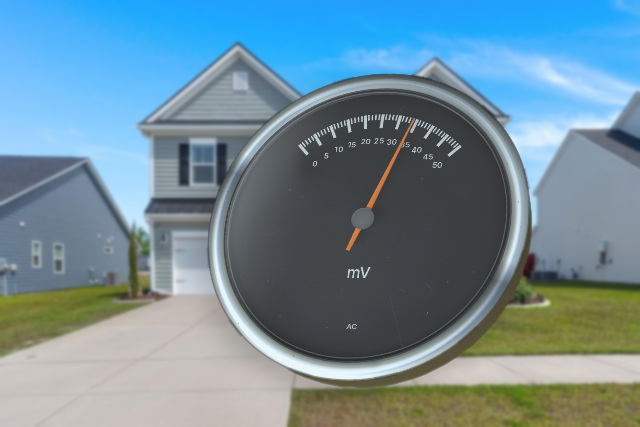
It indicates 35 mV
